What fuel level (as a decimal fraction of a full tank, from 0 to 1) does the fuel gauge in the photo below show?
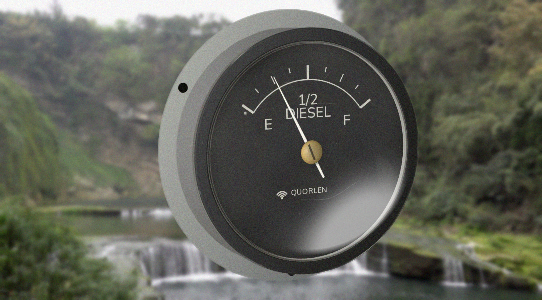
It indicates 0.25
